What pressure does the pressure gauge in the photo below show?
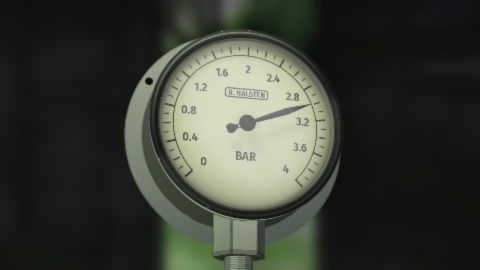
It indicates 3 bar
